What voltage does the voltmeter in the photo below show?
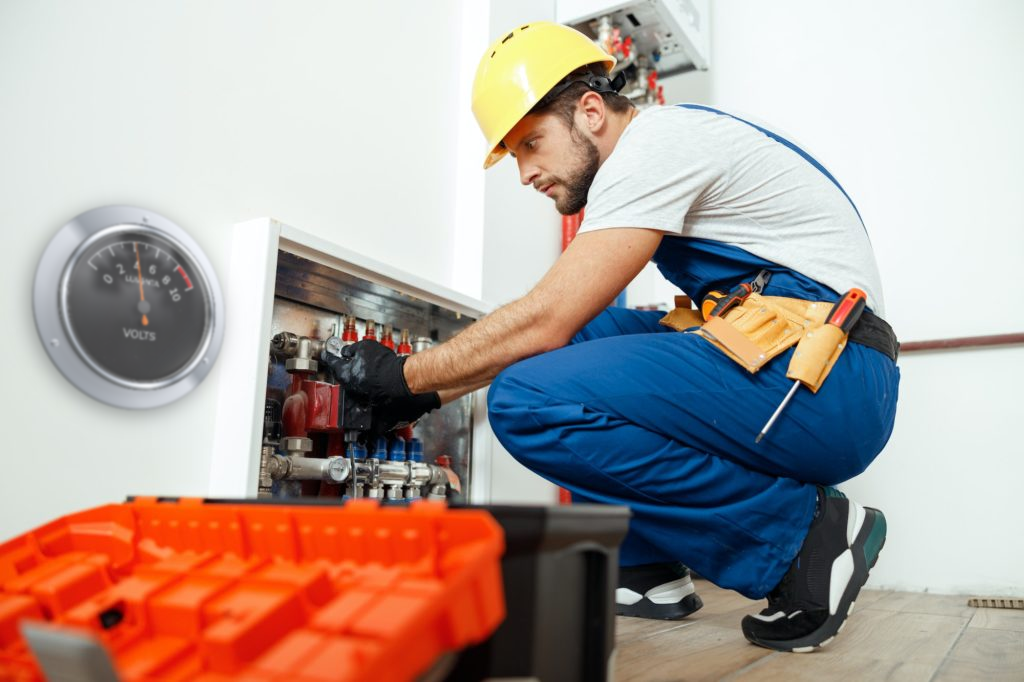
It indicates 4 V
